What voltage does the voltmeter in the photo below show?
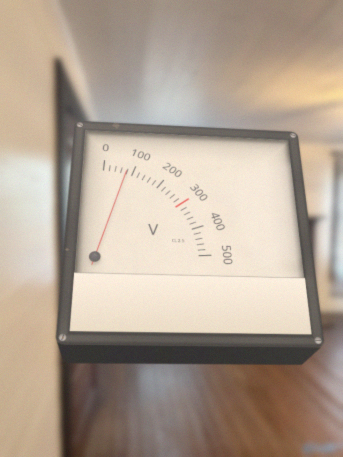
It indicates 80 V
